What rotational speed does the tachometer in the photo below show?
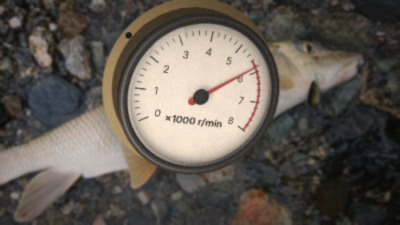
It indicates 5800 rpm
